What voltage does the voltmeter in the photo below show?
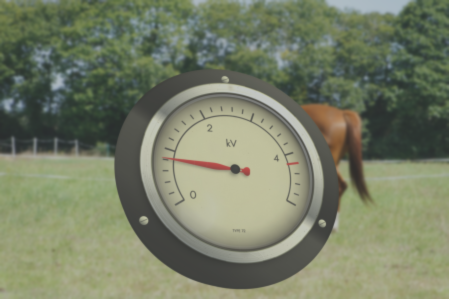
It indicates 0.8 kV
